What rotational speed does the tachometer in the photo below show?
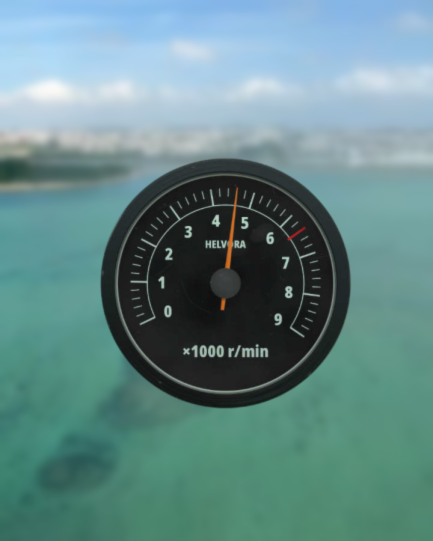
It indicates 4600 rpm
